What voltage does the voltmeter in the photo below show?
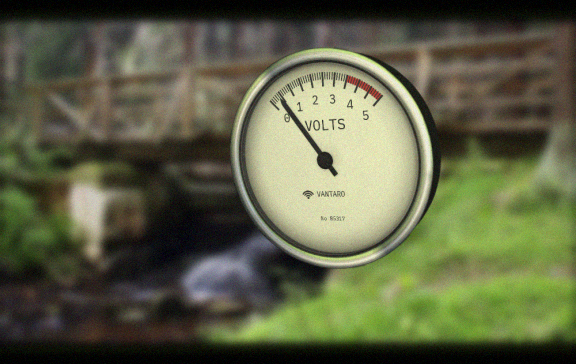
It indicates 0.5 V
